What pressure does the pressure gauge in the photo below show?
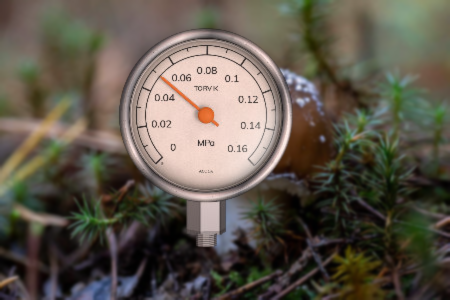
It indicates 0.05 MPa
